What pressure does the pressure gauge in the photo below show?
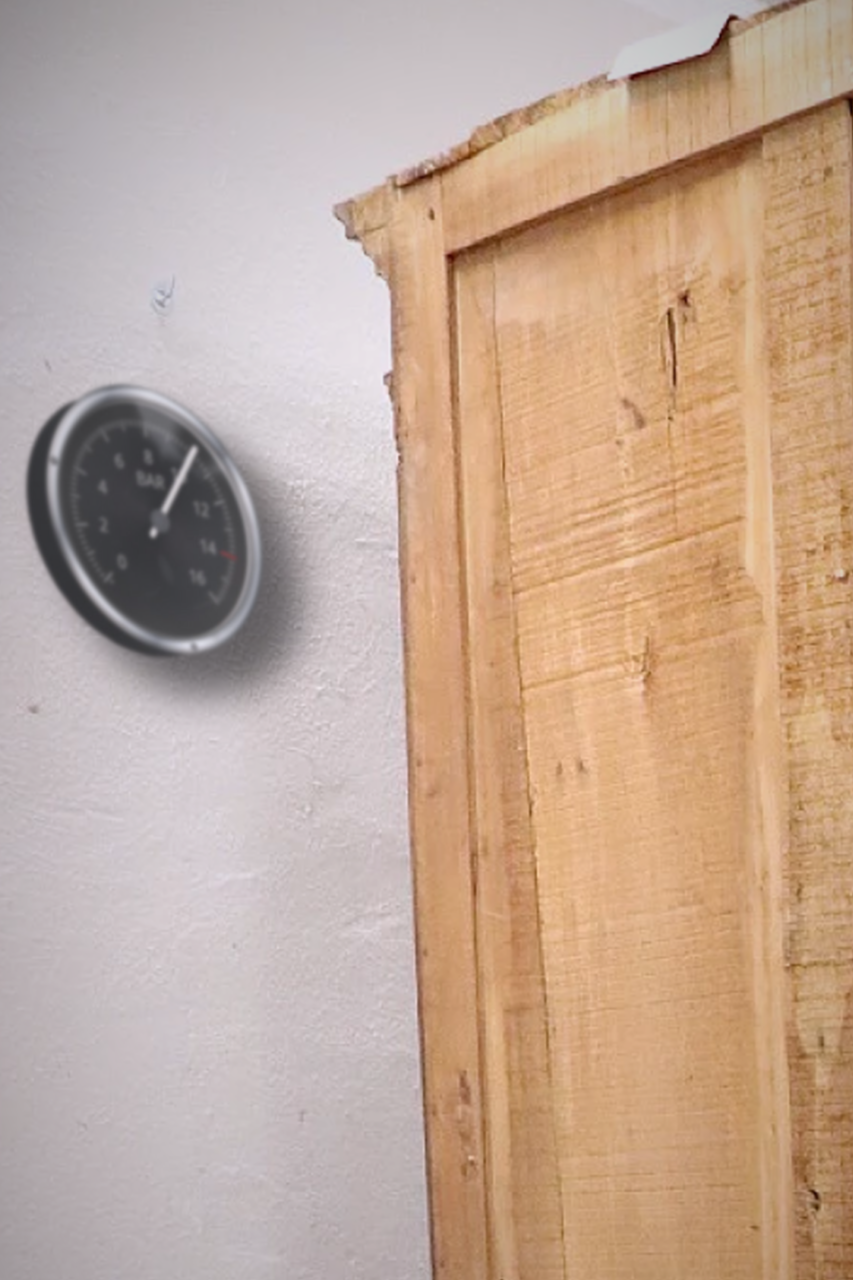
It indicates 10 bar
